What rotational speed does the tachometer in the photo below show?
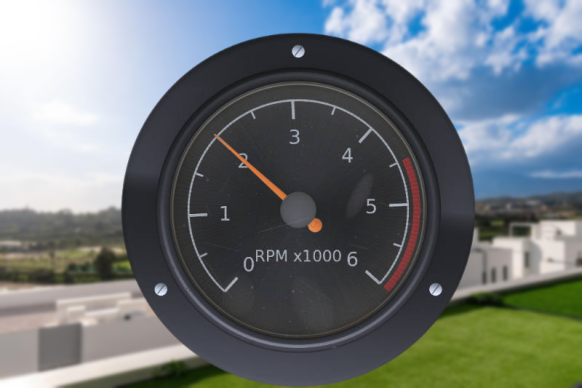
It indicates 2000 rpm
